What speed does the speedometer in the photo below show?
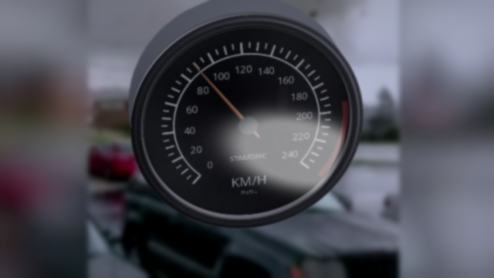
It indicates 90 km/h
